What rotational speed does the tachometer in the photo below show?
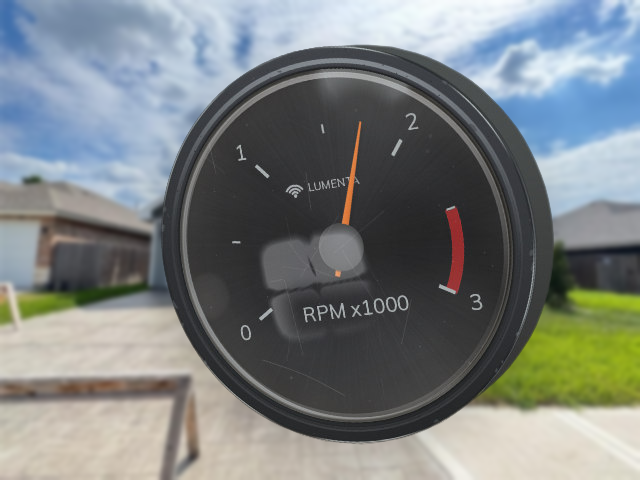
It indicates 1750 rpm
